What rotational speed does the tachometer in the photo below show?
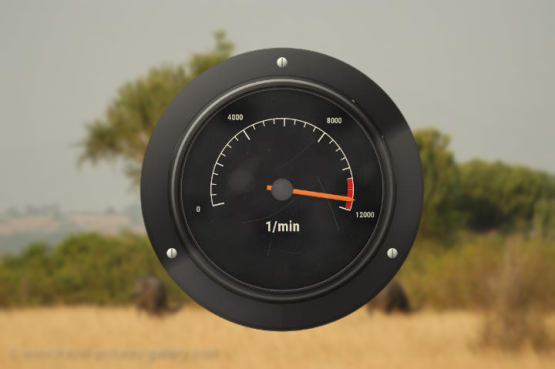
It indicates 11500 rpm
